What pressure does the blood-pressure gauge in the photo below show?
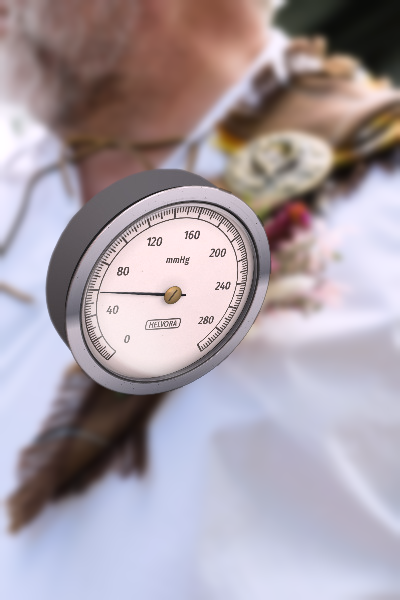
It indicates 60 mmHg
